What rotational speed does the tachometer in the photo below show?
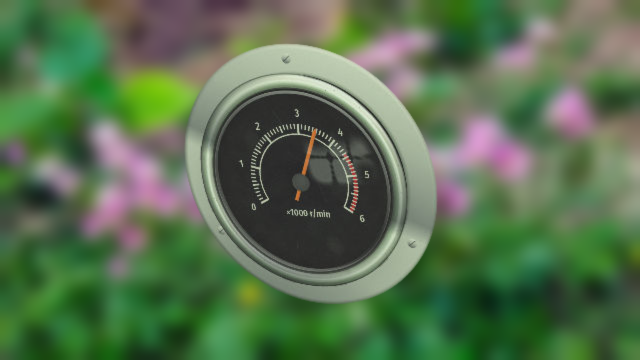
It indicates 3500 rpm
